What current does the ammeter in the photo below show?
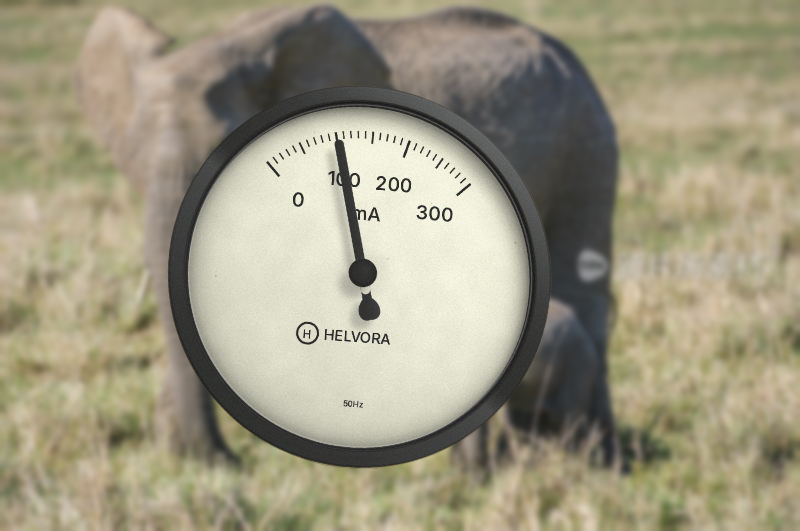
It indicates 100 mA
